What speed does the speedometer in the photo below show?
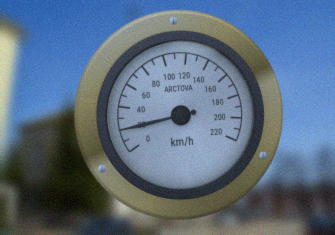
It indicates 20 km/h
